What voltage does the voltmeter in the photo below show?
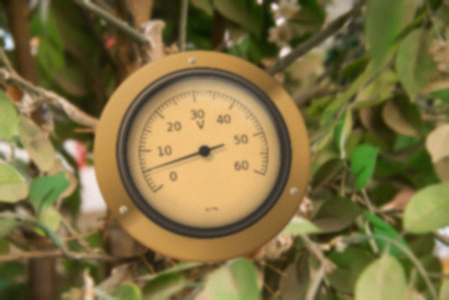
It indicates 5 V
